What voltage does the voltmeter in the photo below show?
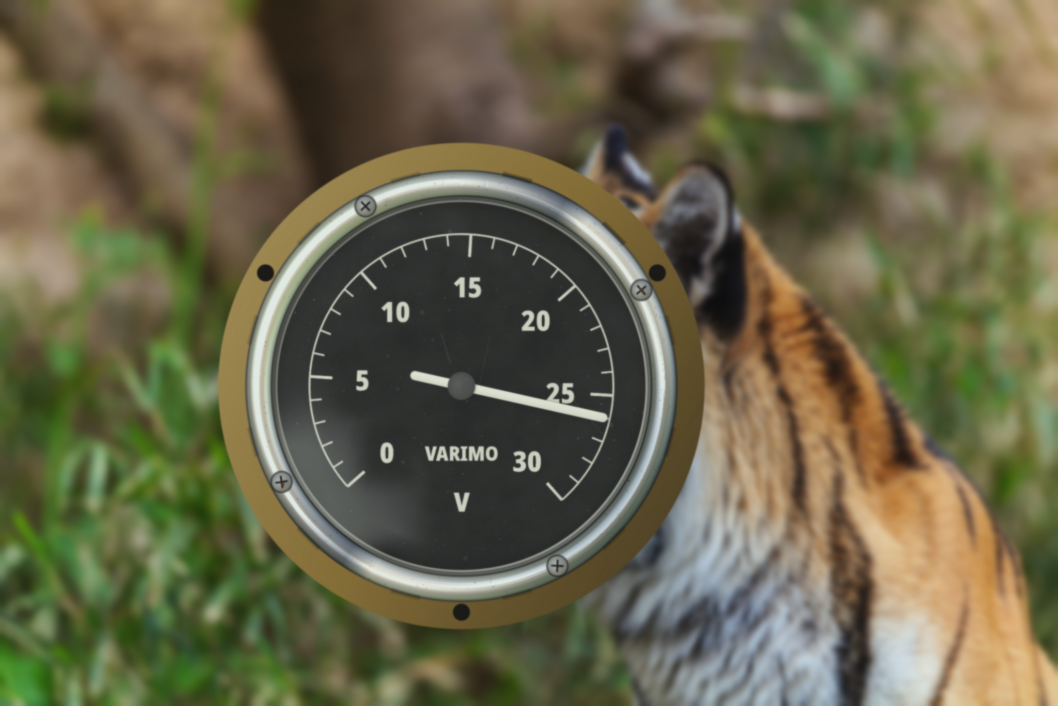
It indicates 26 V
